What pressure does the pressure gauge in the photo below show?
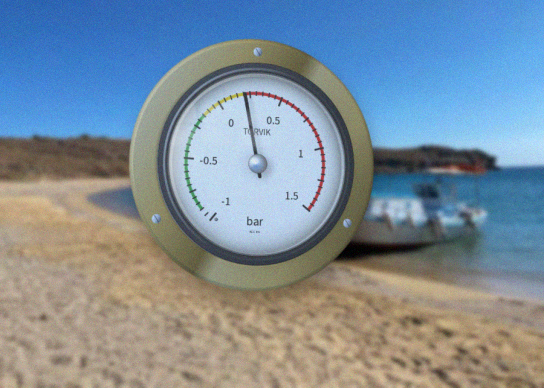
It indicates 0.2 bar
